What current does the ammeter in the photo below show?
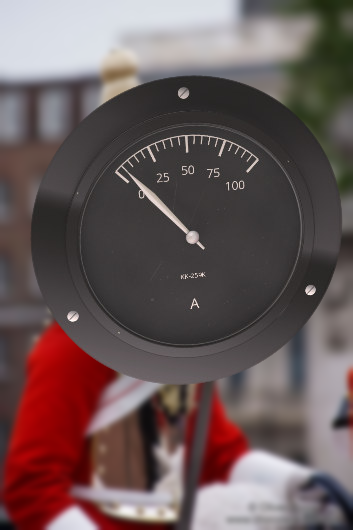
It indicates 5 A
